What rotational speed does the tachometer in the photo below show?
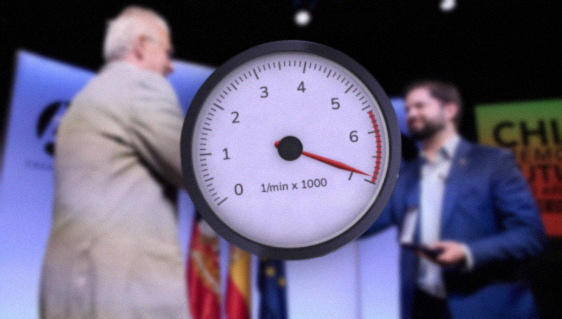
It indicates 6900 rpm
